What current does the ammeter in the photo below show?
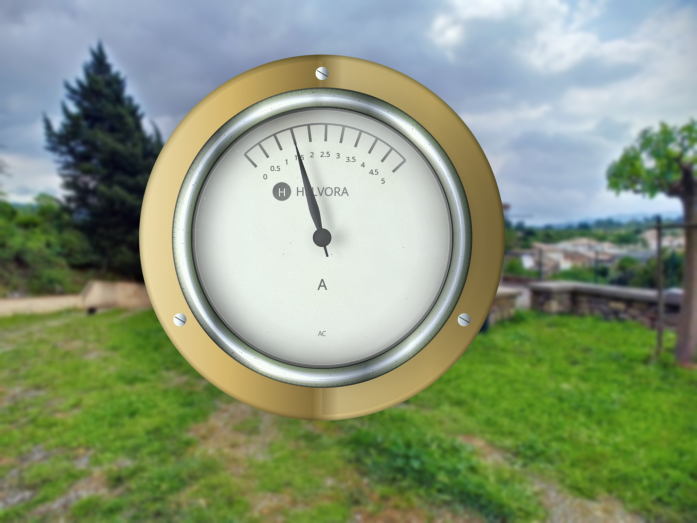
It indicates 1.5 A
